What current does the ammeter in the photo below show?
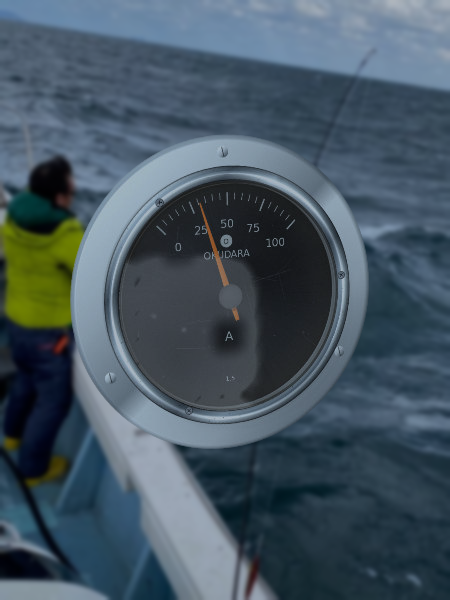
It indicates 30 A
